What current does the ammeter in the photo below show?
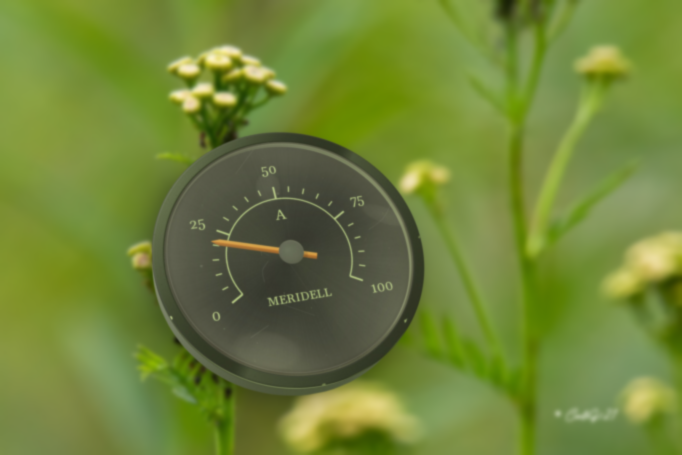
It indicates 20 A
